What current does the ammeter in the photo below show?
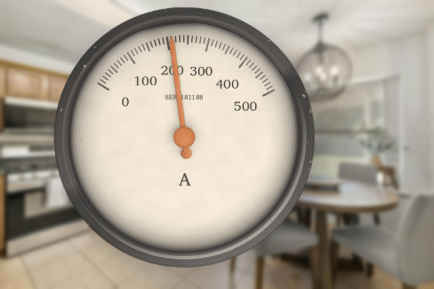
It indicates 210 A
